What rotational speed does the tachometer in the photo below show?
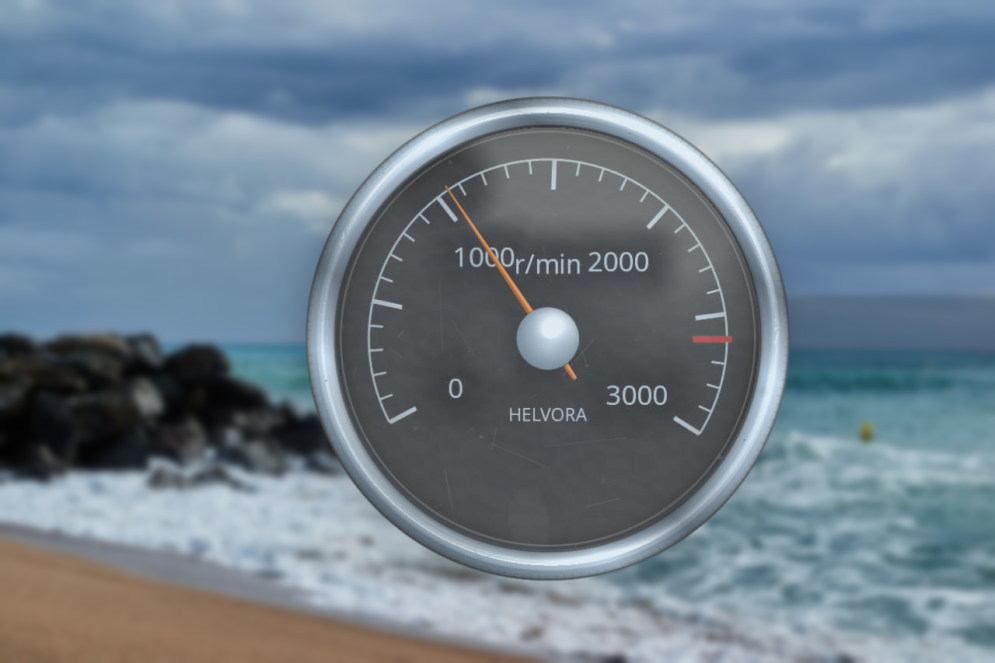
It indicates 1050 rpm
